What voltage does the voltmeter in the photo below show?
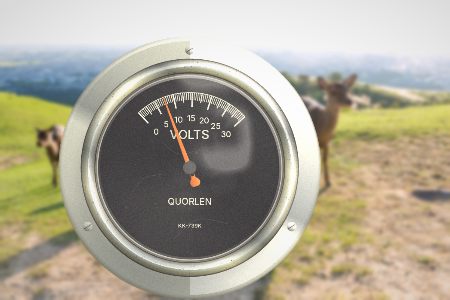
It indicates 7.5 V
